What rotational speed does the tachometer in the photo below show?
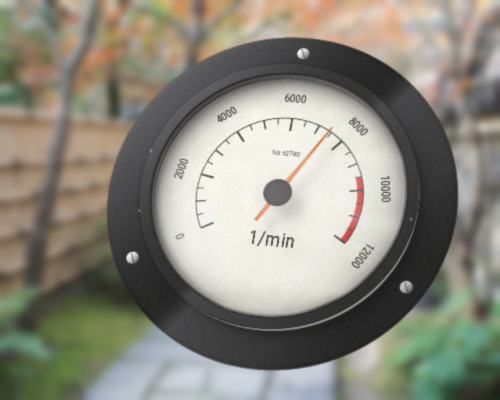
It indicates 7500 rpm
